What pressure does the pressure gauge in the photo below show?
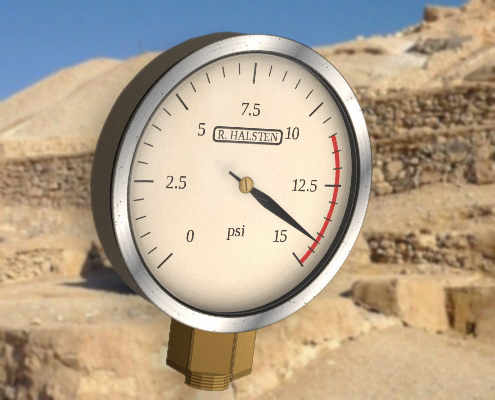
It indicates 14.25 psi
